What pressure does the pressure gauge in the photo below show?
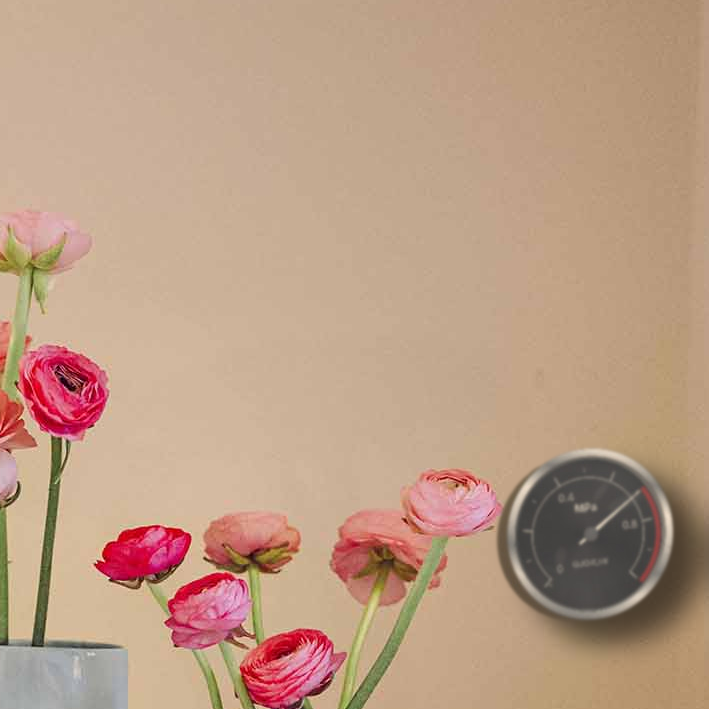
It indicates 0.7 MPa
